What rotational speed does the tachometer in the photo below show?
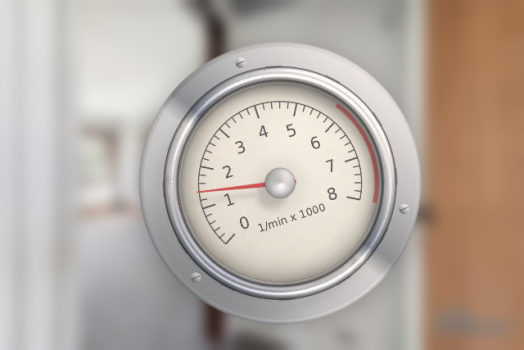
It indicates 1400 rpm
